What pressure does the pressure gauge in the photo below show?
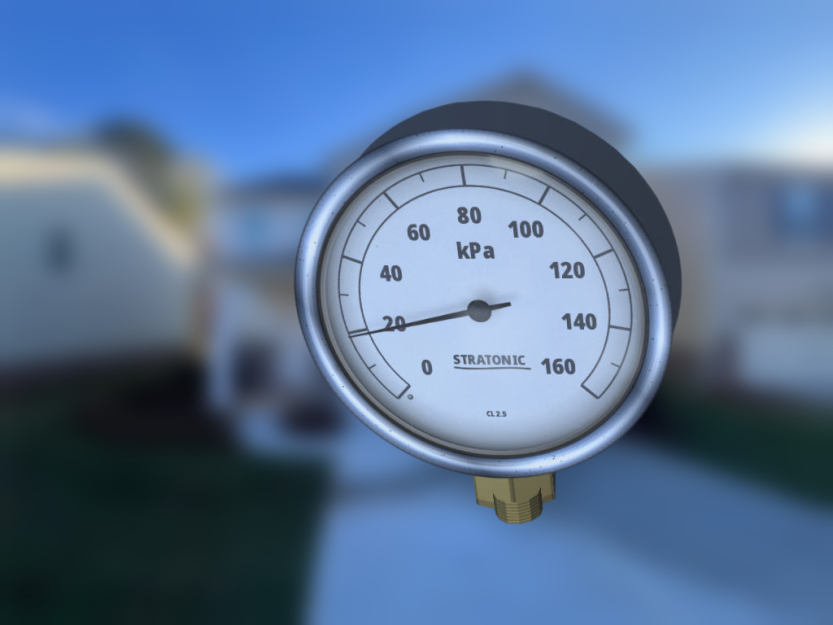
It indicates 20 kPa
